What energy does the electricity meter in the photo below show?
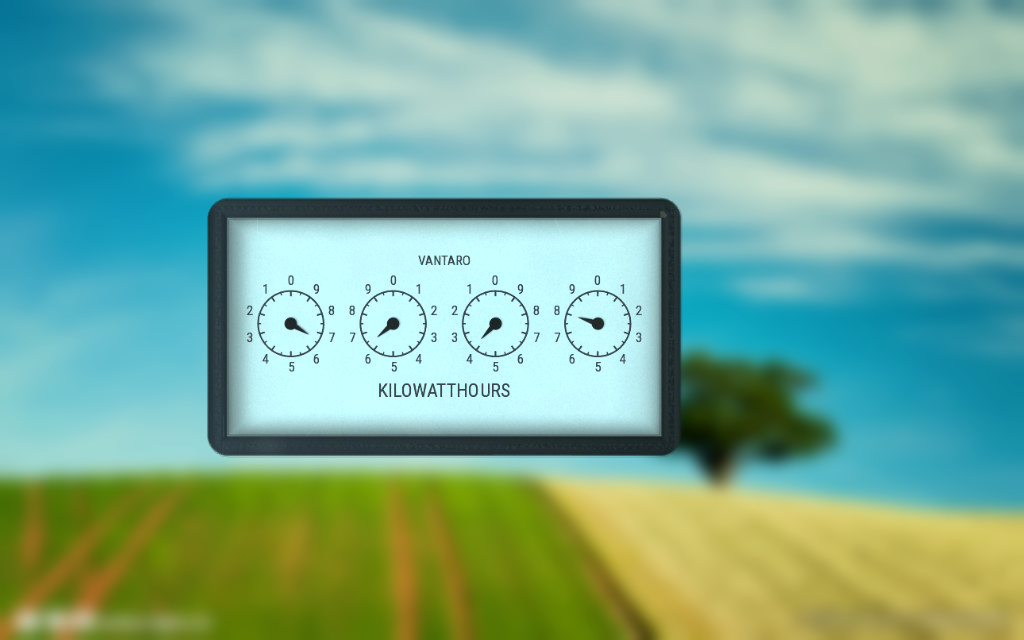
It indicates 6638 kWh
